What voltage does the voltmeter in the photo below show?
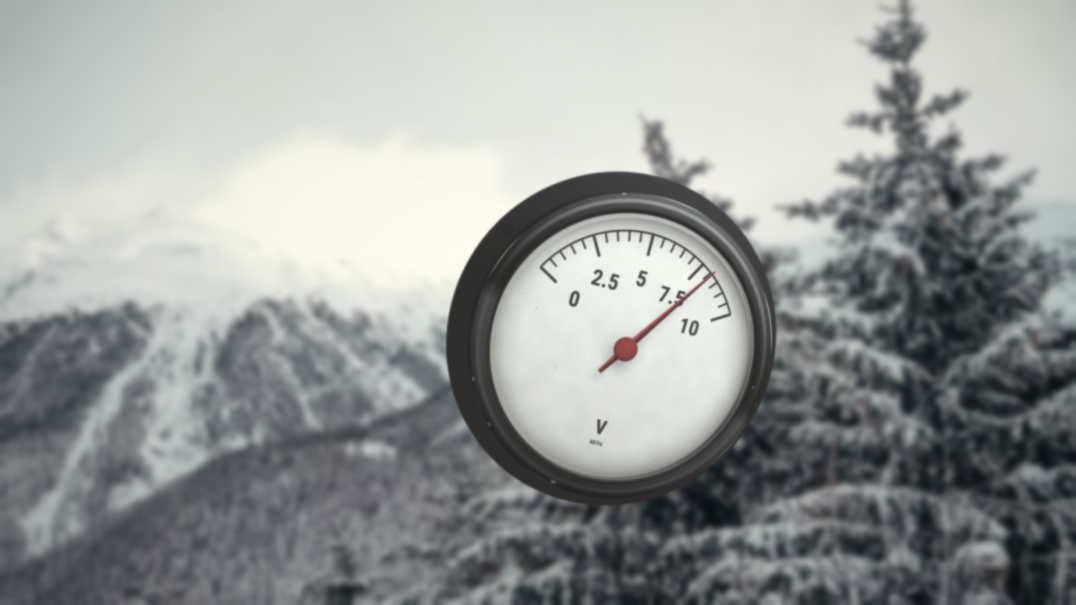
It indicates 8 V
